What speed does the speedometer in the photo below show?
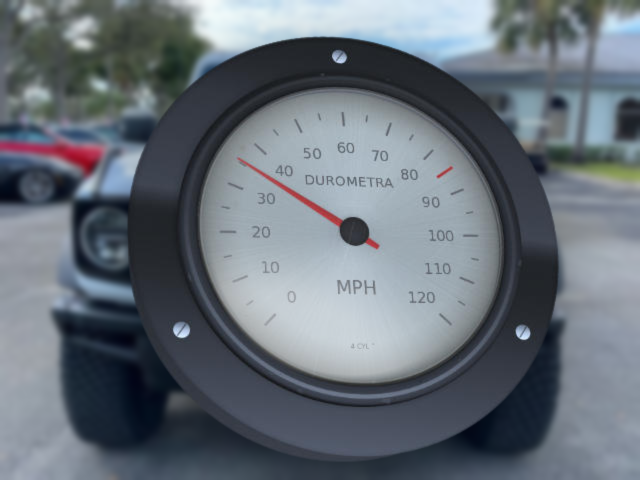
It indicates 35 mph
